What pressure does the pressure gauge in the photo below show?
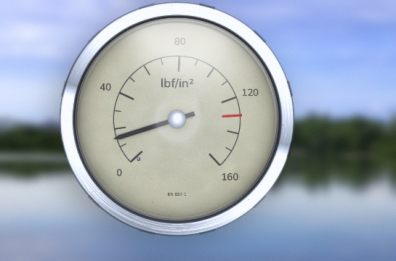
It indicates 15 psi
